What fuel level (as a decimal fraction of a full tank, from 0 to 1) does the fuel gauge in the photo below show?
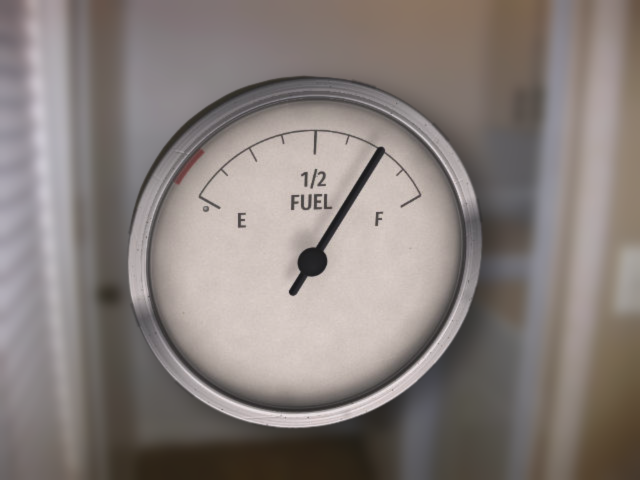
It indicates 0.75
